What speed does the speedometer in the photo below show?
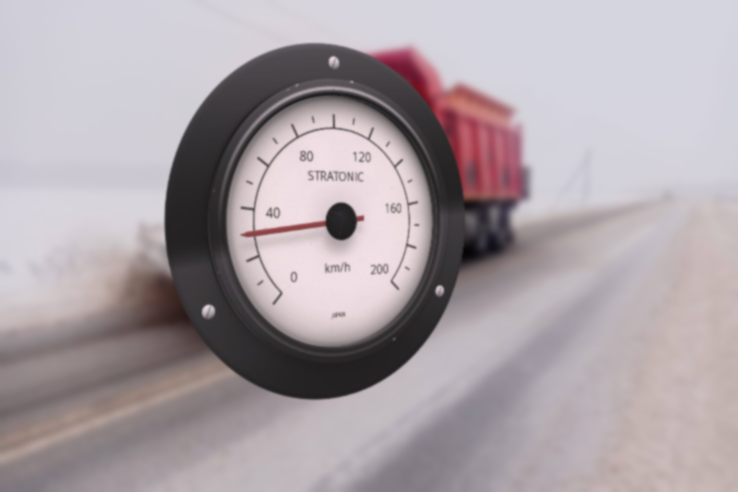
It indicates 30 km/h
